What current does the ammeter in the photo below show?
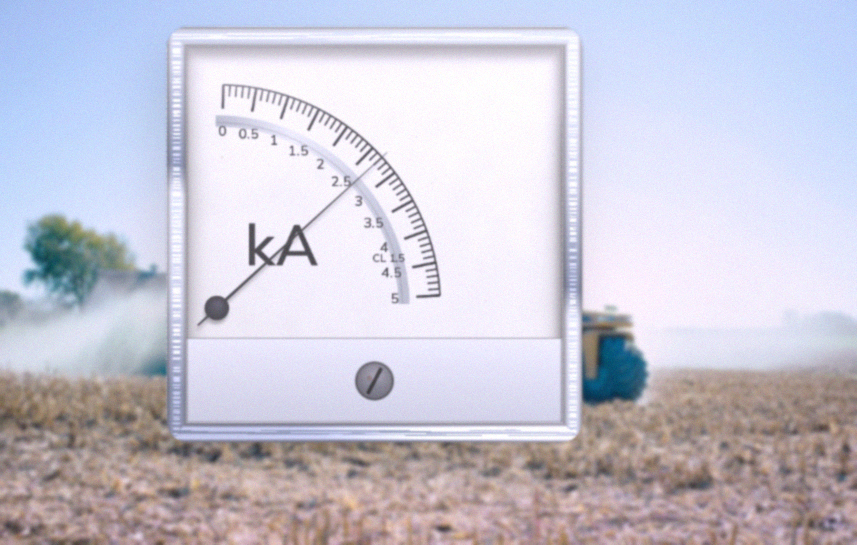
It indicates 2.7 kA
